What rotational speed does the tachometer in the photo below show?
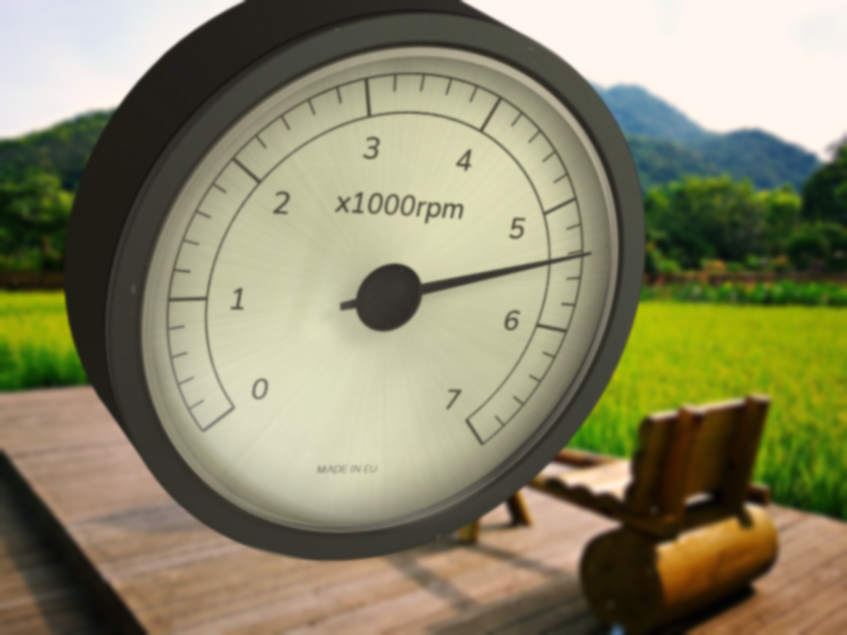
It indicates 5400 rpm
